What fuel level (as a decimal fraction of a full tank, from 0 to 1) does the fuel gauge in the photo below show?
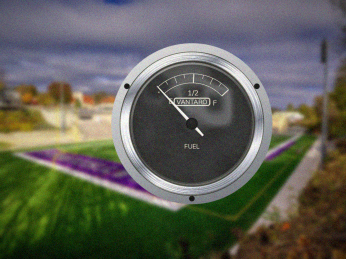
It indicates 0
